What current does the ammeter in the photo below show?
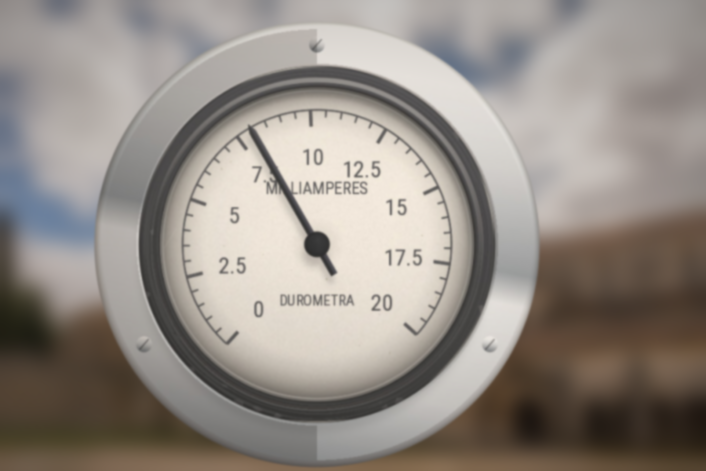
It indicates 8 mA
